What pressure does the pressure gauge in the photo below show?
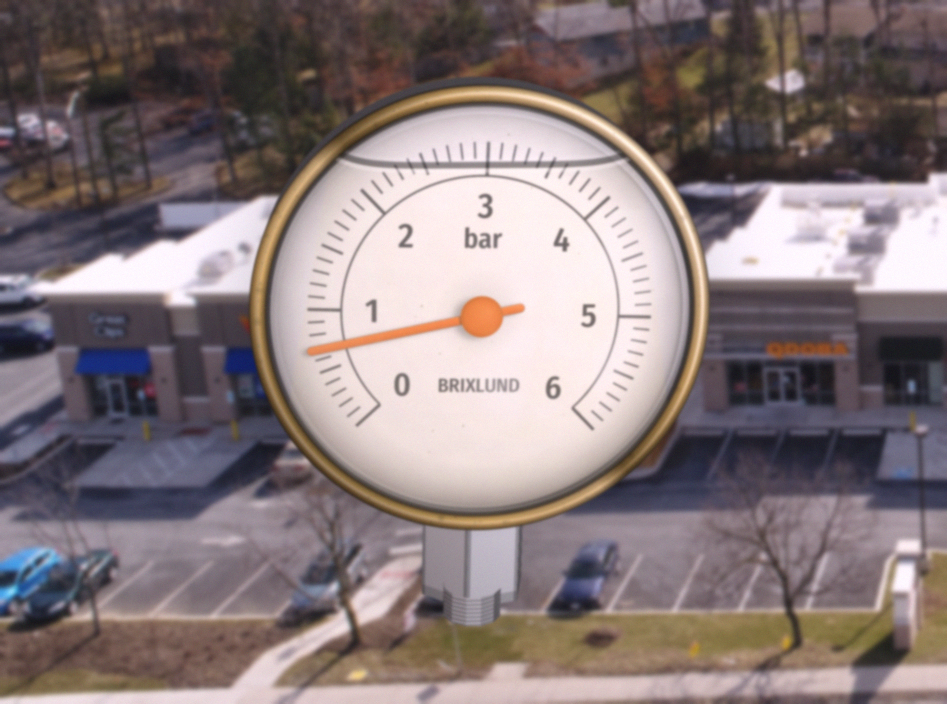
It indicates 0.7 bar
